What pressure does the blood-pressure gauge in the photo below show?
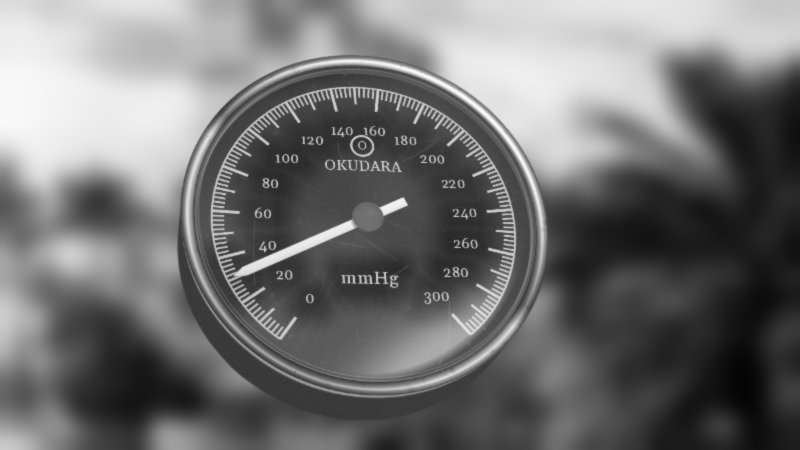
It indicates 30 mmHg
